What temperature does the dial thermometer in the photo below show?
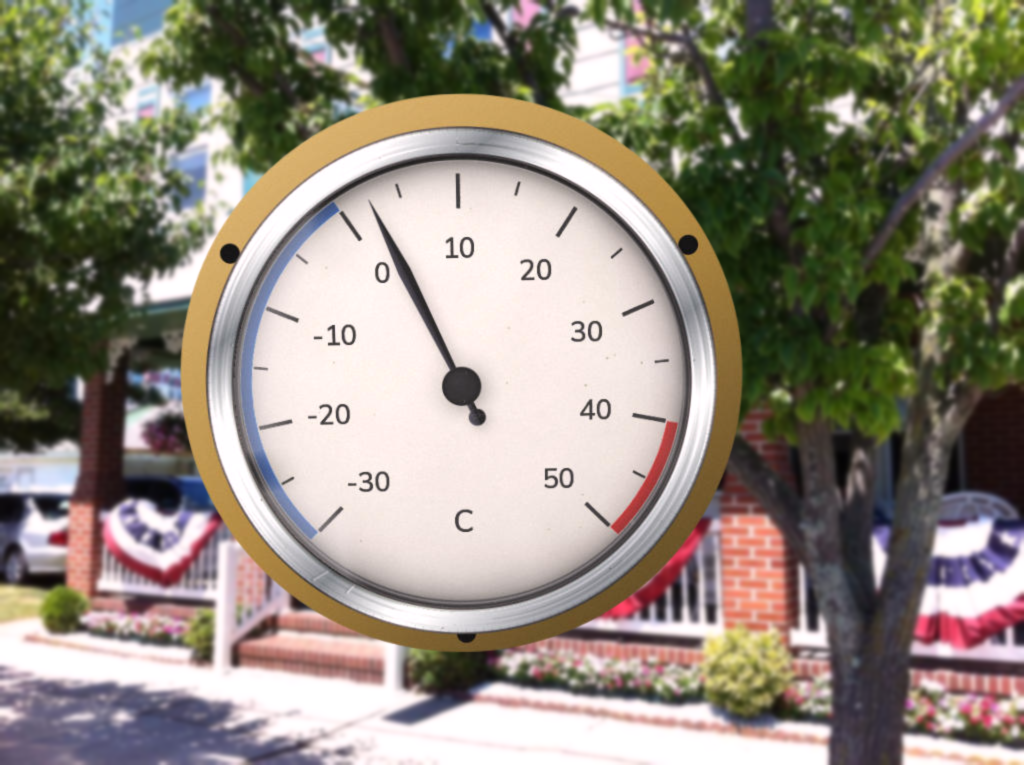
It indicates 2.5 °C
